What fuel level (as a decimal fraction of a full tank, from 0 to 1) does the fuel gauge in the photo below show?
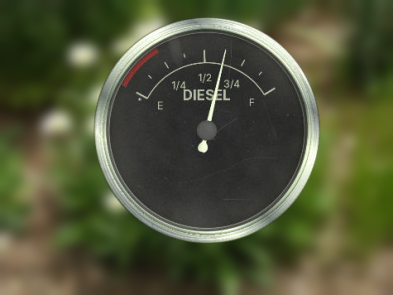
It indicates 0.625
